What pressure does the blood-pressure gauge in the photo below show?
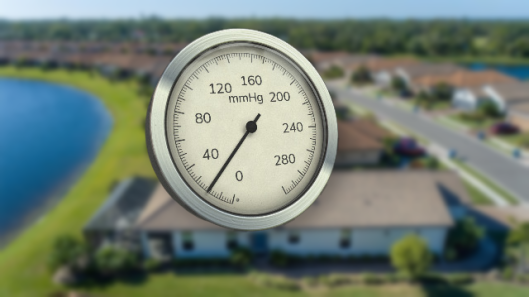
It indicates 20 mmHg
